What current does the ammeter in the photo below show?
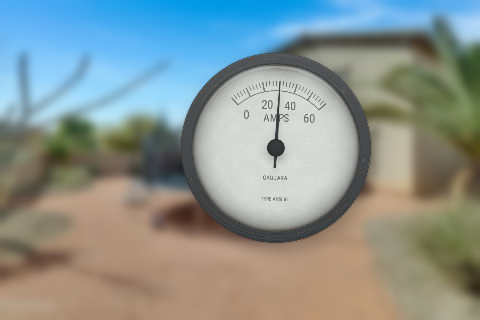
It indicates 30 A
